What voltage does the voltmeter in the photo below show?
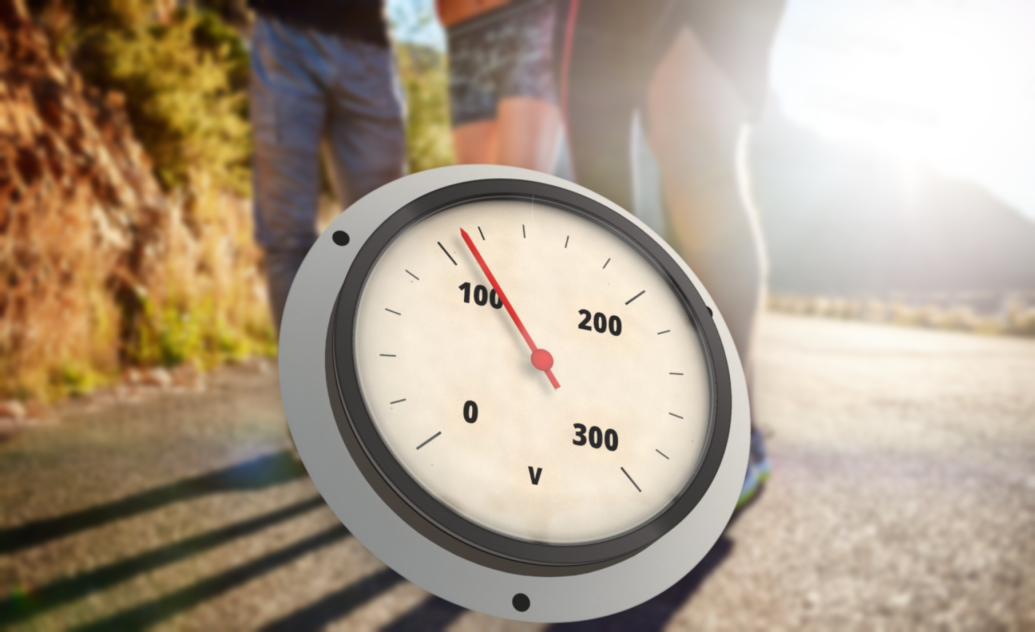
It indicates 110 V
